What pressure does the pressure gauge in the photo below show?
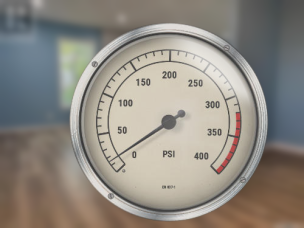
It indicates 15 psi
